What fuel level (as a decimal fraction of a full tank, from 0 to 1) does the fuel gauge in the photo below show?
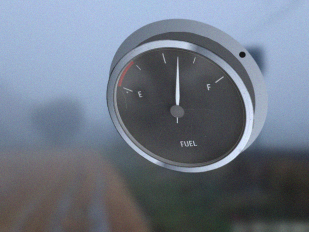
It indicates 0.625
